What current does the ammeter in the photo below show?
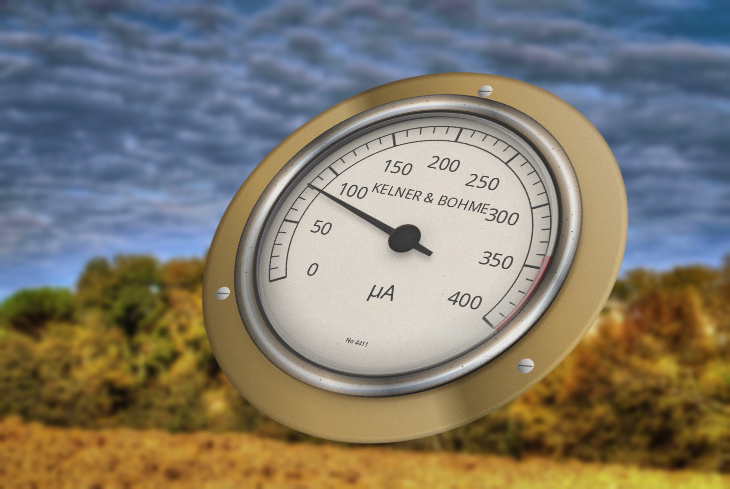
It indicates 80 µA
